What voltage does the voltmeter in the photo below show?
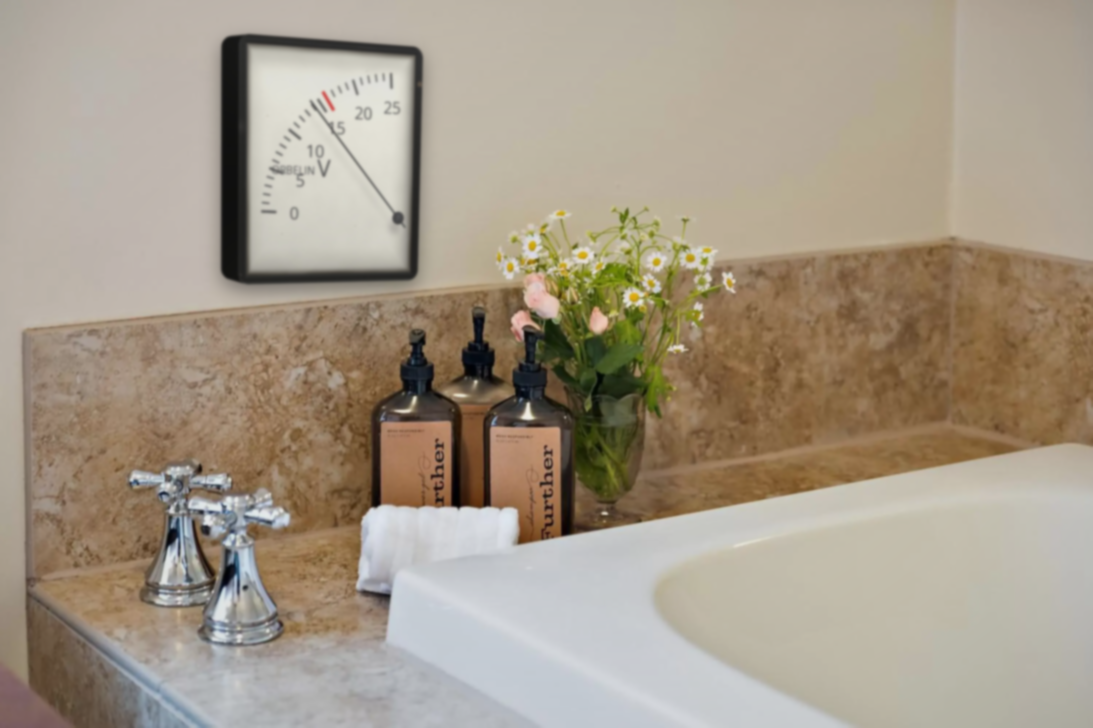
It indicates 14 V
